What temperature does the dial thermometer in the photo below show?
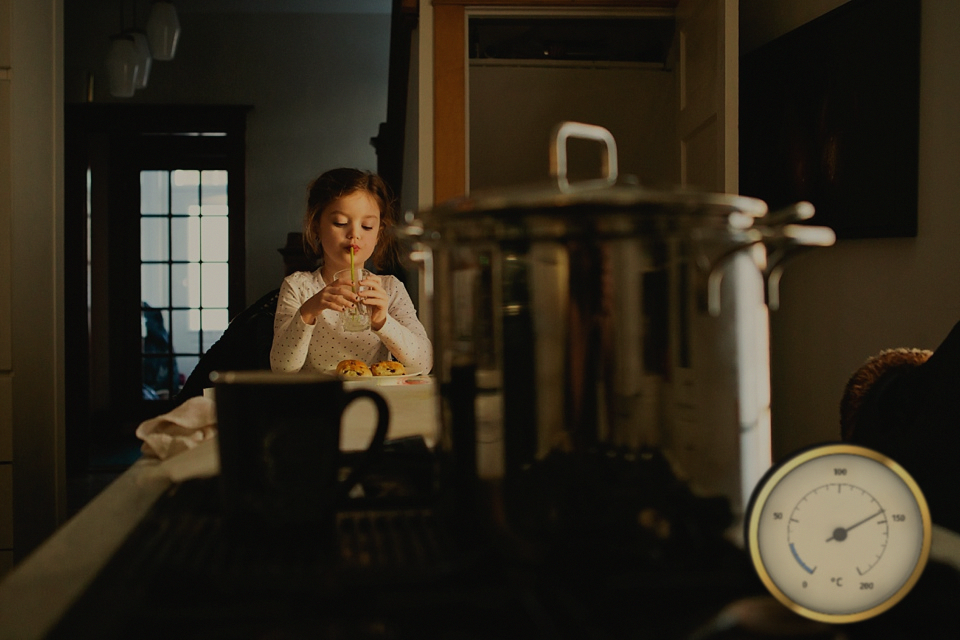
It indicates 140 °C
